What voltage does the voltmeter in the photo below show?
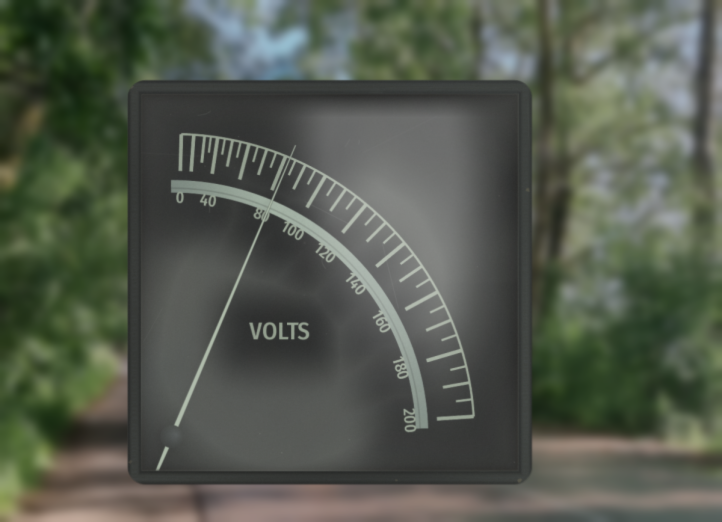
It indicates 82.5 V
